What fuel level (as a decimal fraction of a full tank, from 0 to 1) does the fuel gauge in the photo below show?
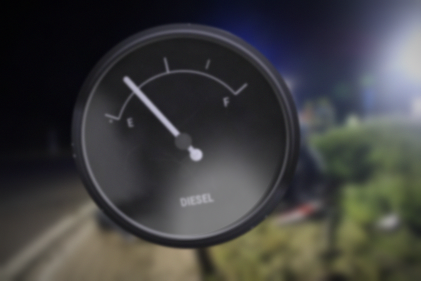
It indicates 0.25
